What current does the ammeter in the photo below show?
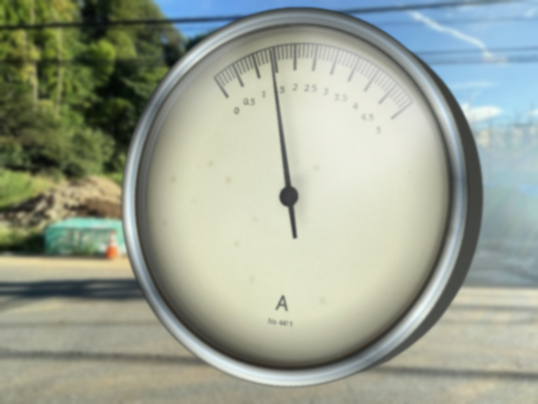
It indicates 1.5 A
